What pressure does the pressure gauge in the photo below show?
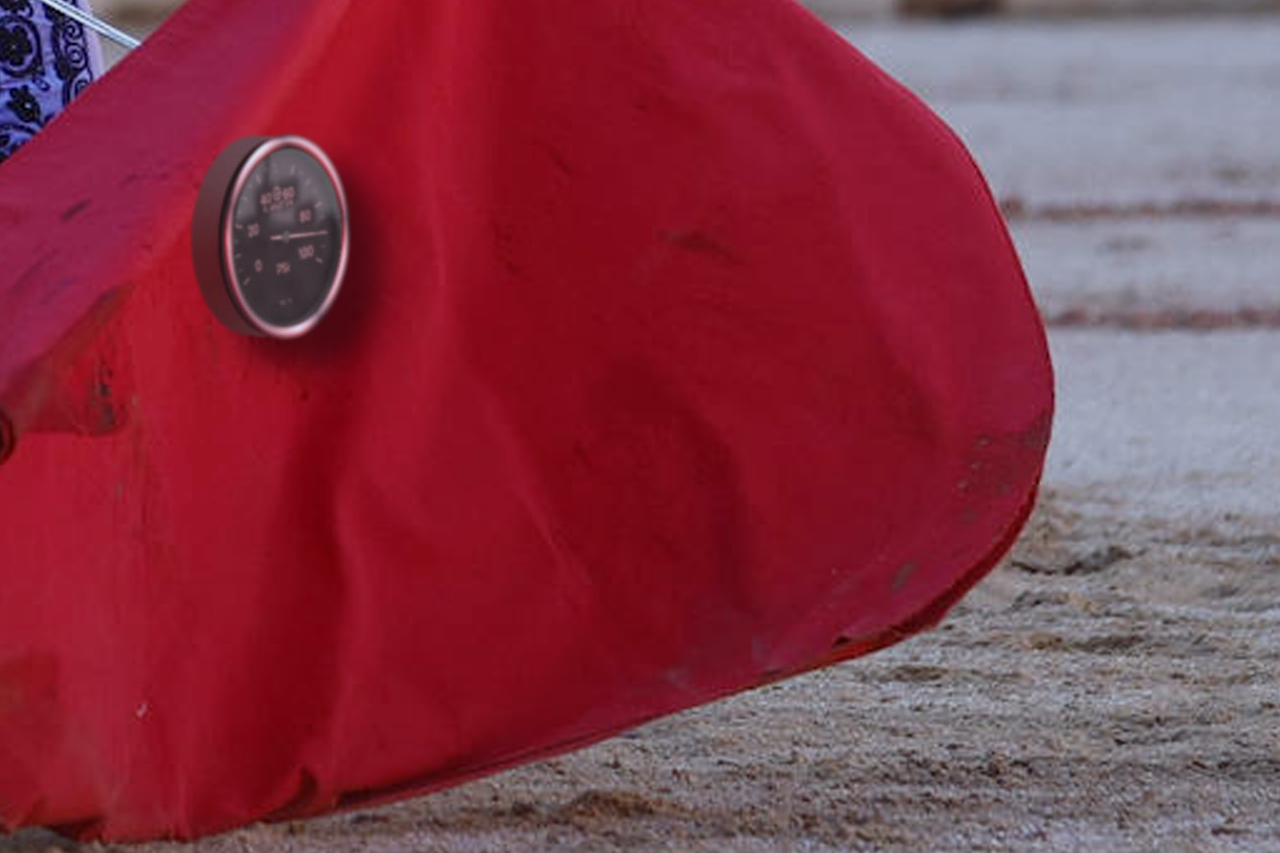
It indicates 90 psi
